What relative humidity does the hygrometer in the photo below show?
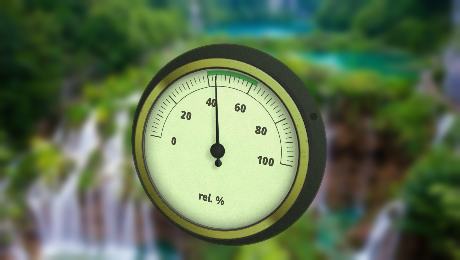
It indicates 44 %
